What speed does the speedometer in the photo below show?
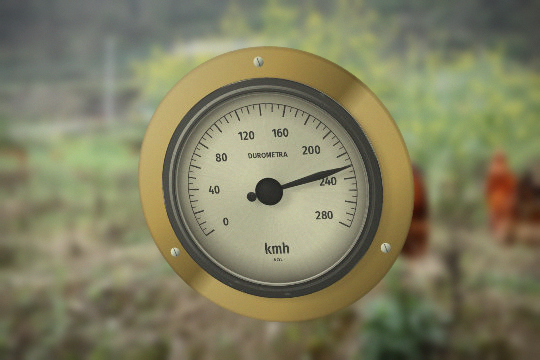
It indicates 230 km/h
